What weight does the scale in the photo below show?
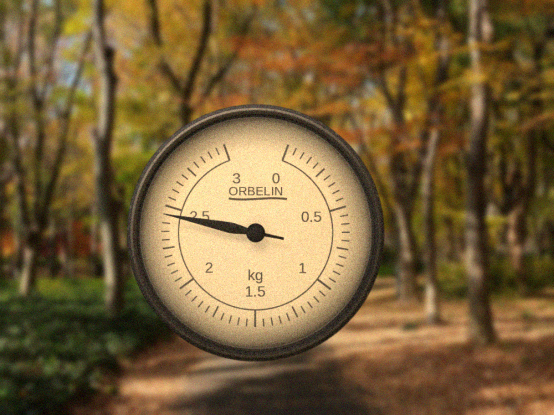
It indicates 2.45 kg
